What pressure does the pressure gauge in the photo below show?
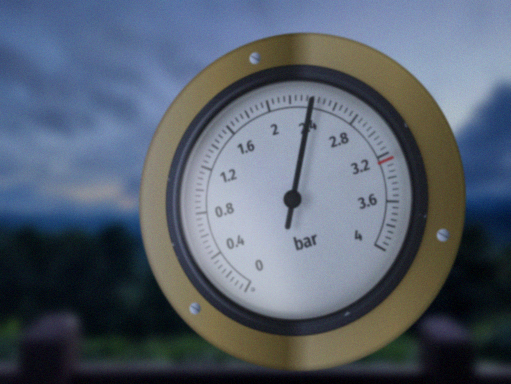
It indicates 2.4 bar
